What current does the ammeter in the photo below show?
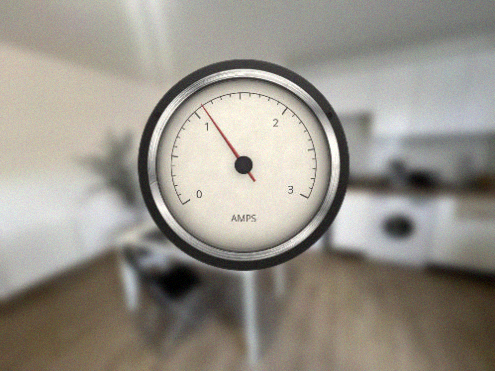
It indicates 1.1 A
